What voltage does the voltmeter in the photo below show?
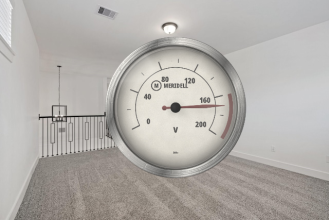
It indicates 170 V
